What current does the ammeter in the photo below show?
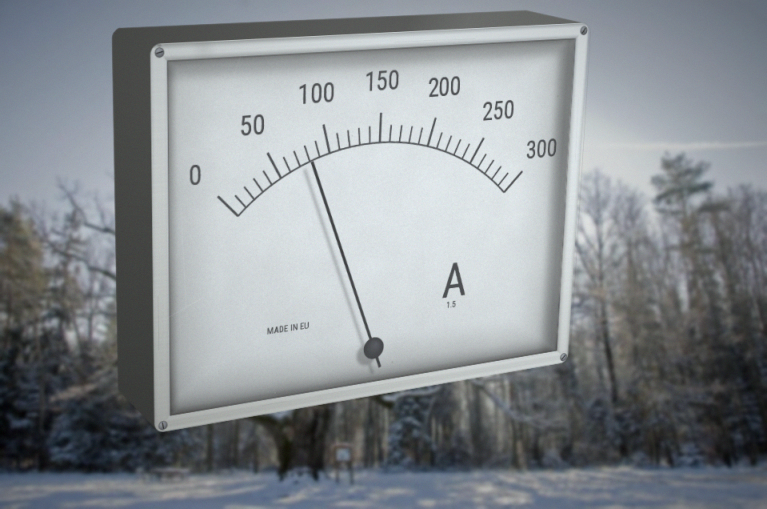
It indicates 80 A
